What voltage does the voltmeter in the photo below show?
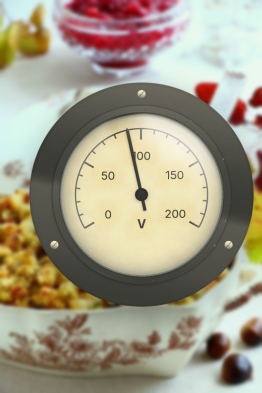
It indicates 90 V
